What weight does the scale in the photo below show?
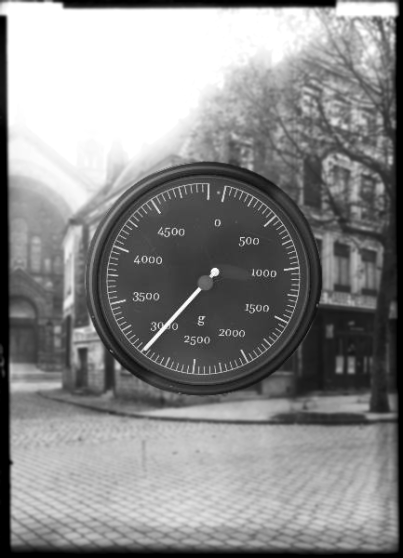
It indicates 3000 g
